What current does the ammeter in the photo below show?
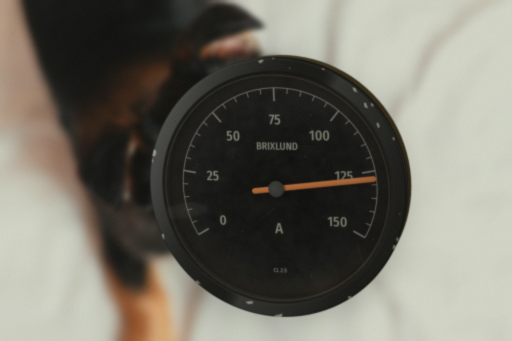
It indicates 127.5 A
